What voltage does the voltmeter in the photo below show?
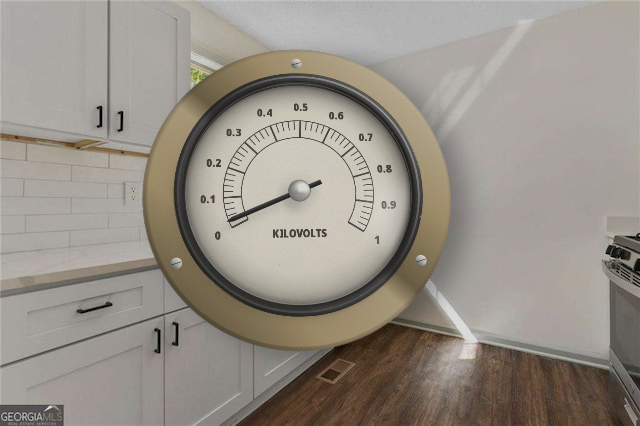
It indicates 0.02 kV
